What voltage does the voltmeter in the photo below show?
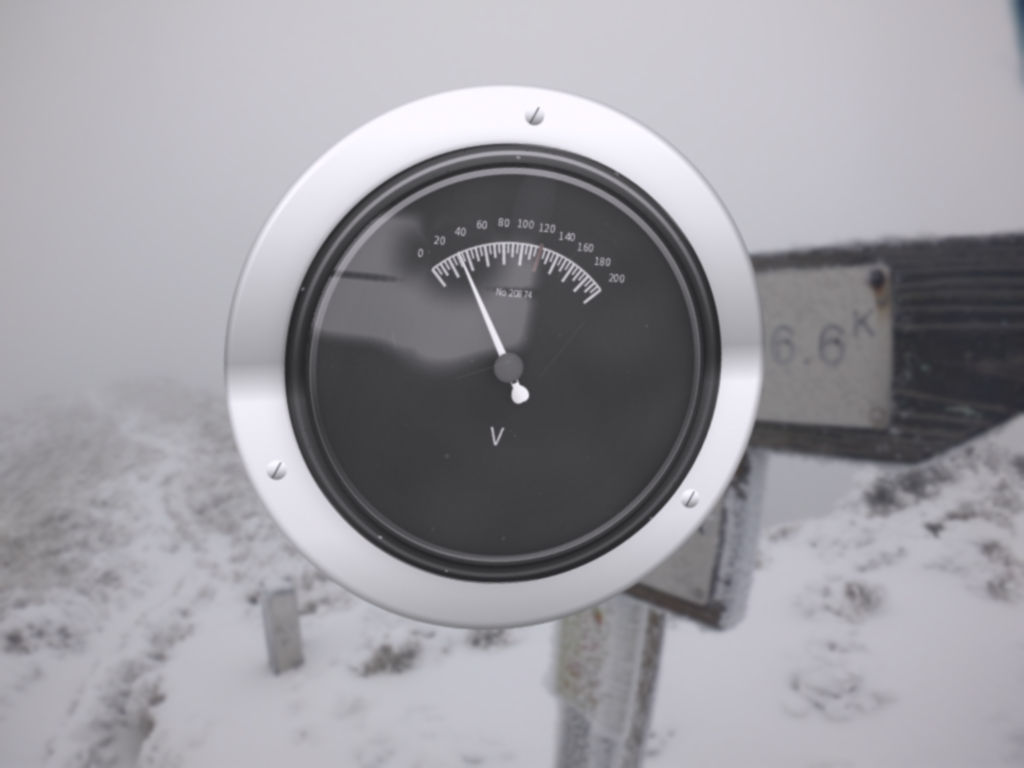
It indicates 30 V
